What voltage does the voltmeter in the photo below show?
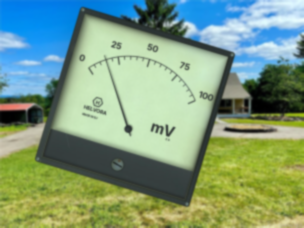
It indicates 15 mV
